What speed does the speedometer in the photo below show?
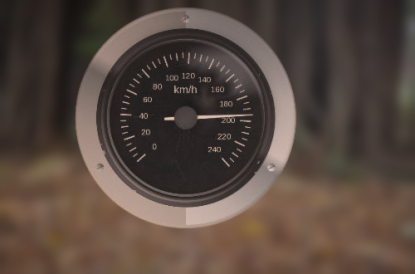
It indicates 195 km/h
